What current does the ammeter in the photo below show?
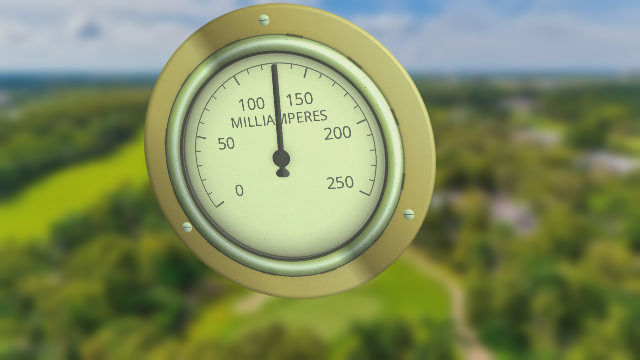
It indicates 130 mA
